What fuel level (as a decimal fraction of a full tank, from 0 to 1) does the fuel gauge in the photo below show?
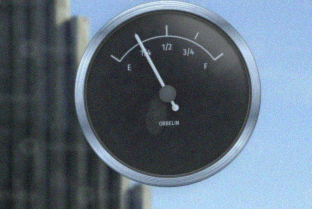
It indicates 0.25
